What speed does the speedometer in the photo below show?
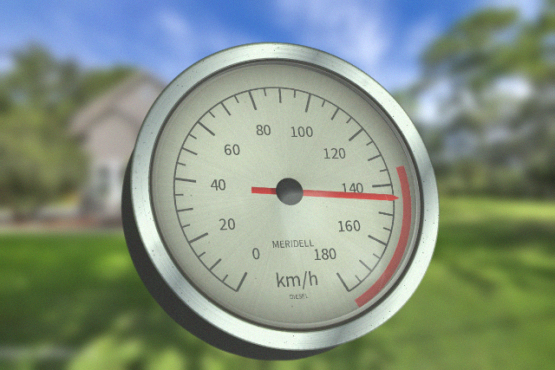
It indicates 145 km/h
